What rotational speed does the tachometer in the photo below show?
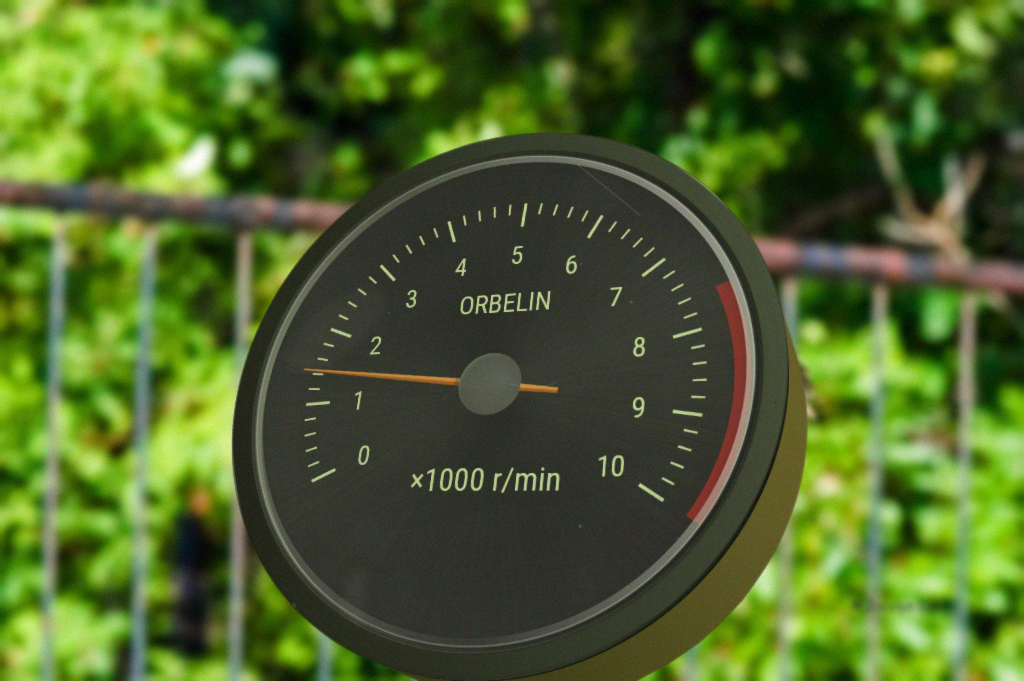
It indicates 1400 rpm
